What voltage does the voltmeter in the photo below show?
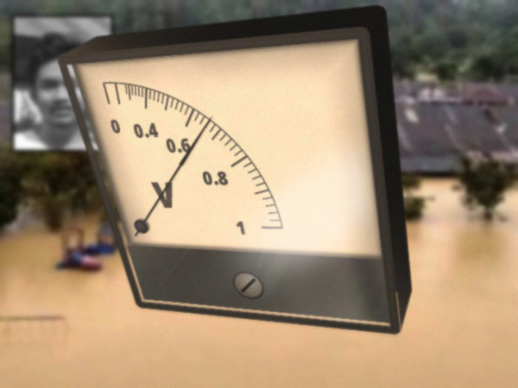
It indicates 0.66 V
